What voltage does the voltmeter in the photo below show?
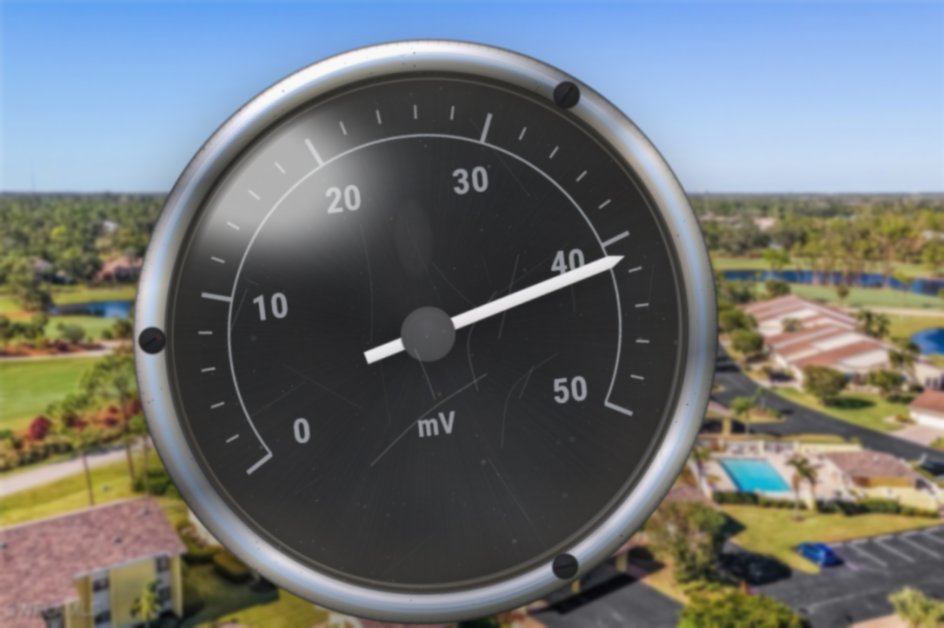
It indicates 41 mV
